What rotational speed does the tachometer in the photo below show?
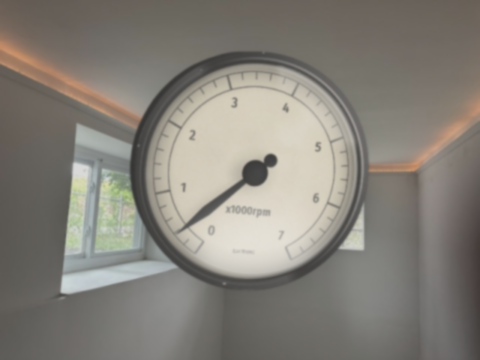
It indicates 400 rpm
